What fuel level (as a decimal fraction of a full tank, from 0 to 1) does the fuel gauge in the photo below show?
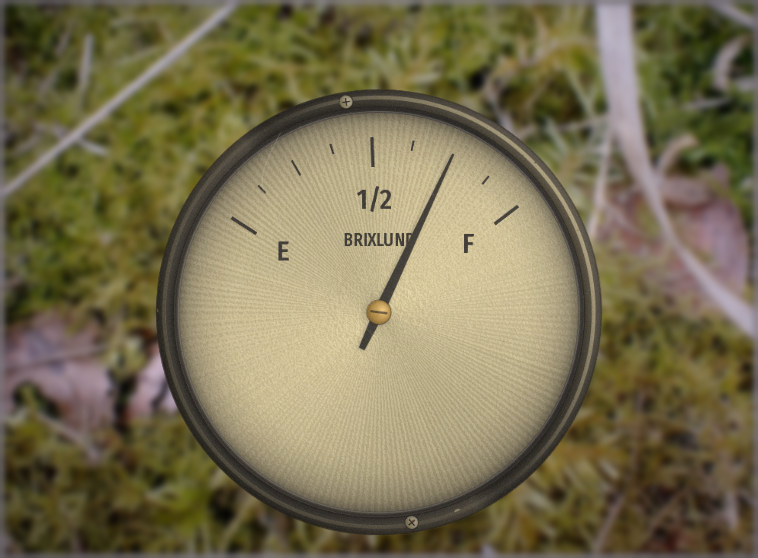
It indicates 0.75
